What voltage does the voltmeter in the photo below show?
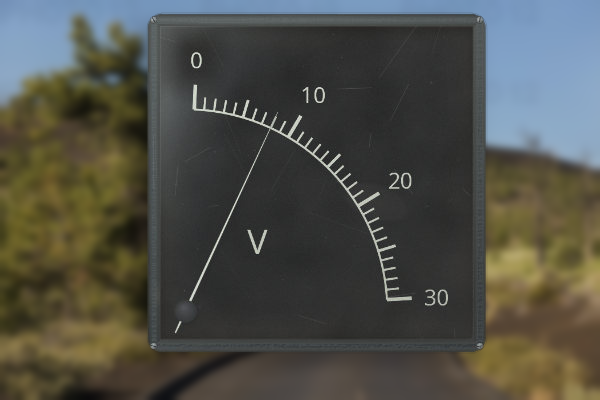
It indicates 8 V
